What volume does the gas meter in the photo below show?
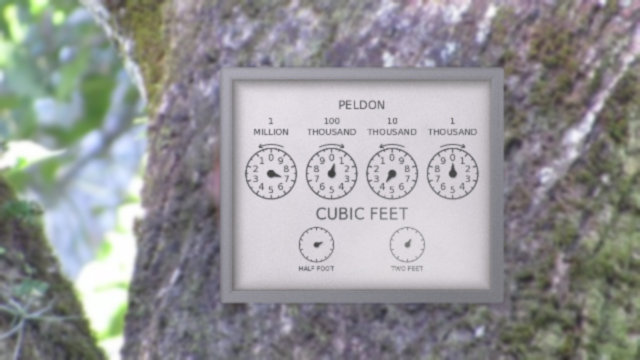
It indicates 704000 ft³
